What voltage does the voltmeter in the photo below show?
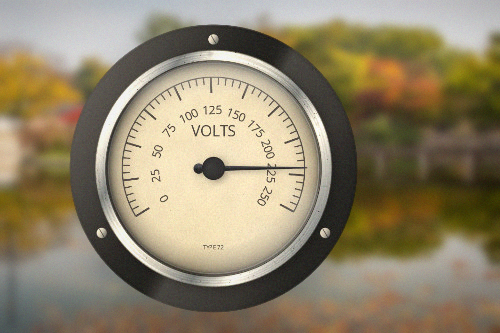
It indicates 220 V
